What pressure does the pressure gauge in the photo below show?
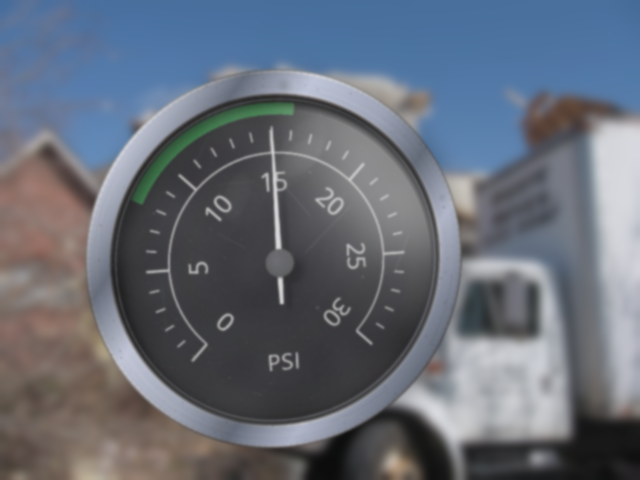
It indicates 15 psi
